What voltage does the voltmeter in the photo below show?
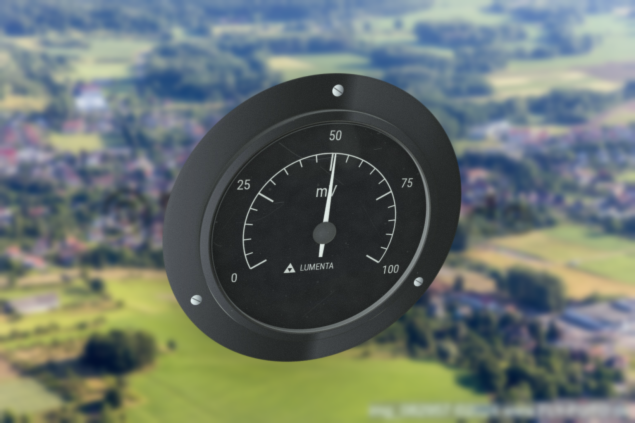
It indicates 50 mV
